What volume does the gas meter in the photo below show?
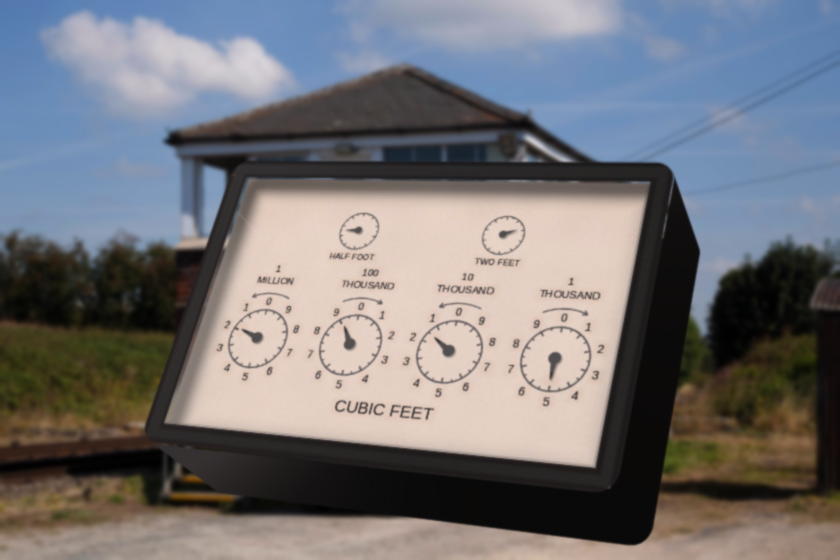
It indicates 191500 ft³
